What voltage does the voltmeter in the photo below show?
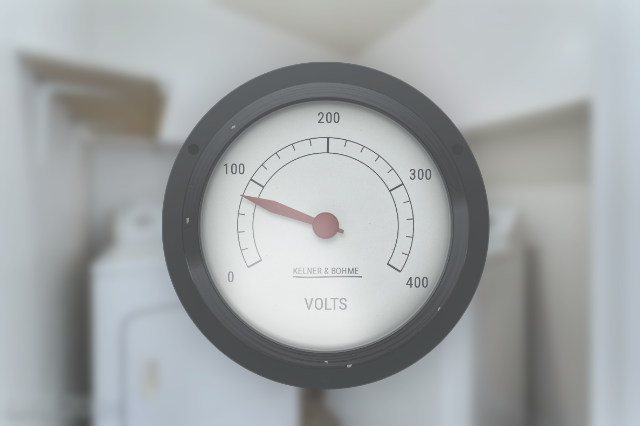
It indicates 80 V
